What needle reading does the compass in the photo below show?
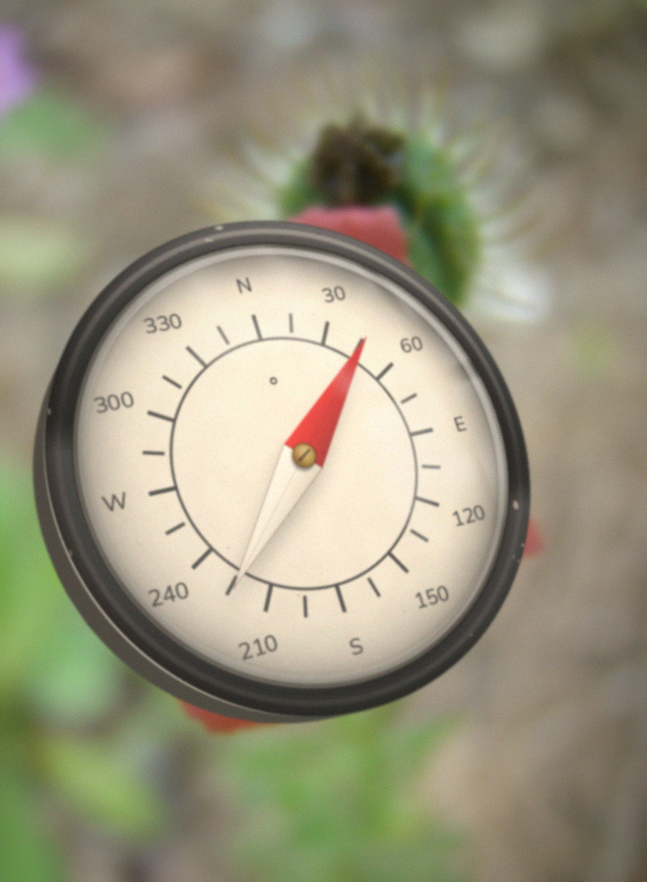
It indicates 45 °
